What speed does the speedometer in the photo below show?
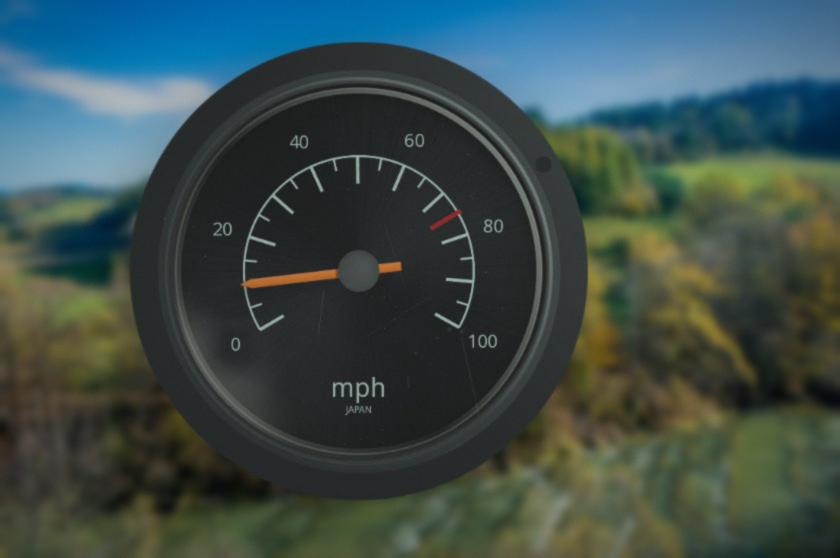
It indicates 10 mph
